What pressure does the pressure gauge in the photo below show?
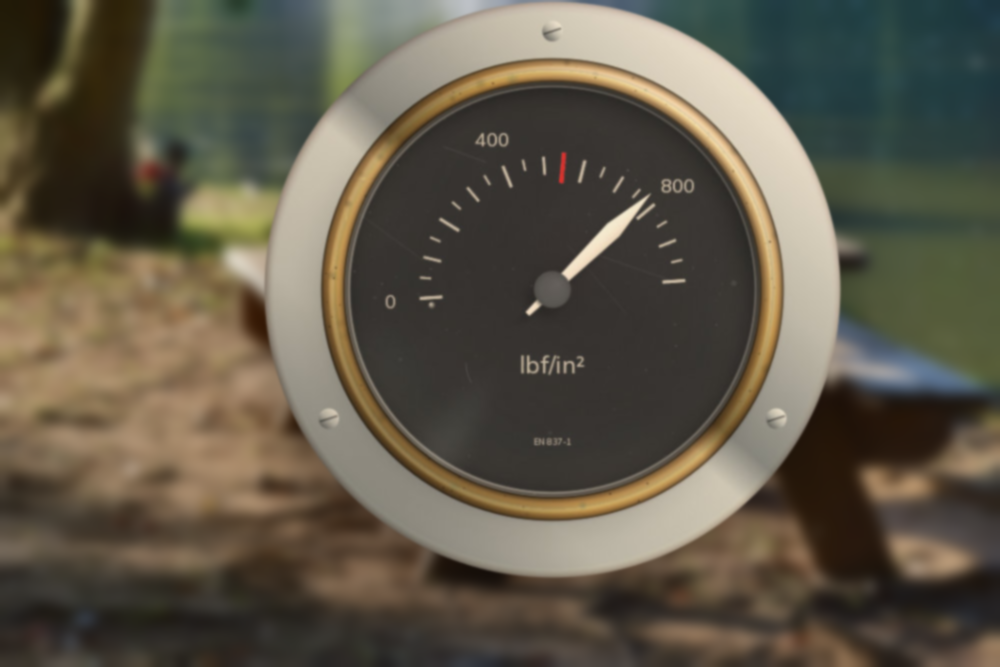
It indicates 775 psi
